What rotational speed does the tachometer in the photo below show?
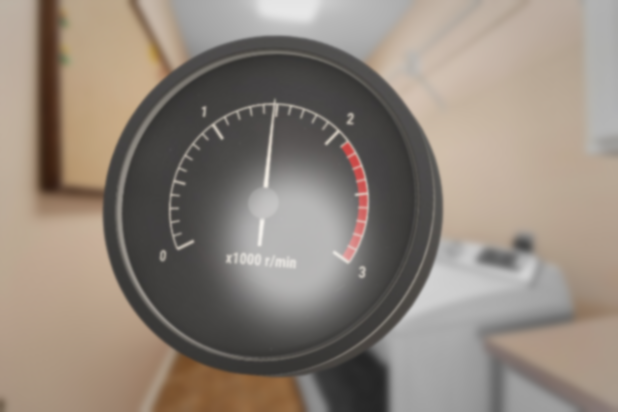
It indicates 1500 rpm
